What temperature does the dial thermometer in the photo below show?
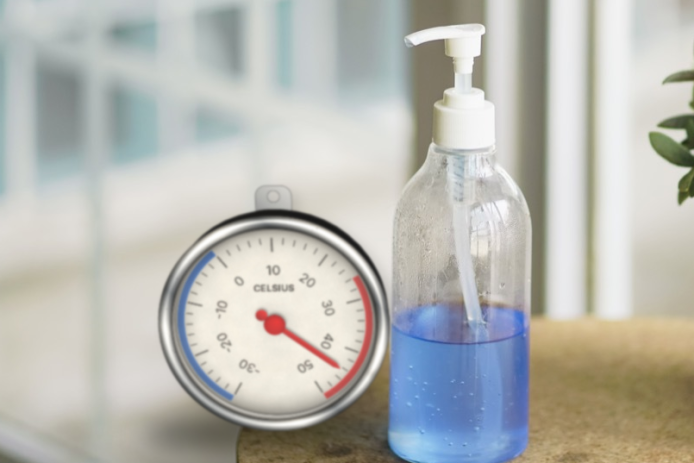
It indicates 44 °C
